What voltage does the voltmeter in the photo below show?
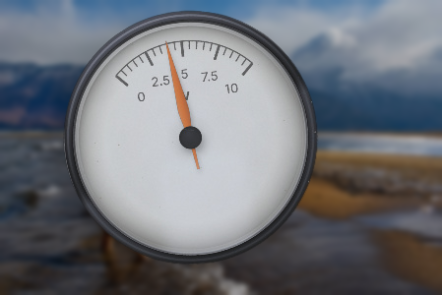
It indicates 4 V
